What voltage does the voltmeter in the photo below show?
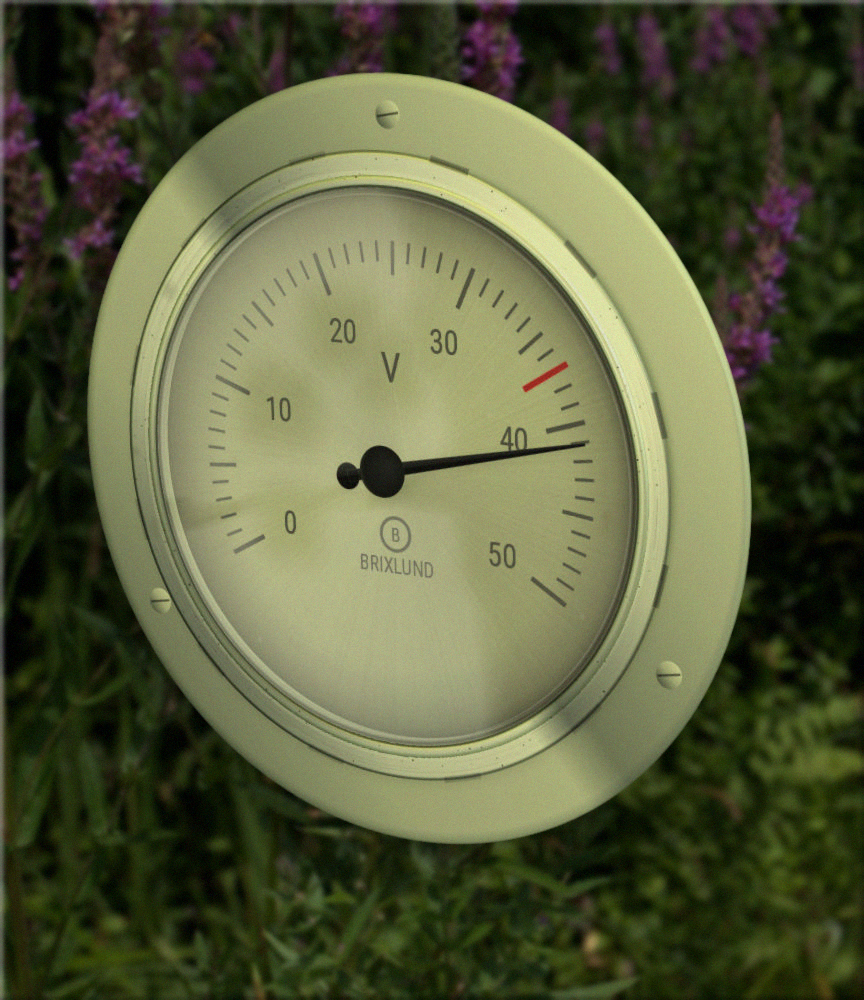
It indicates 41 V
